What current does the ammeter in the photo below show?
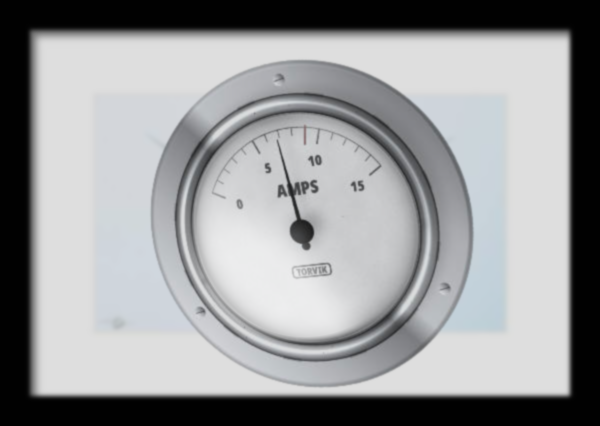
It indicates 7 A
